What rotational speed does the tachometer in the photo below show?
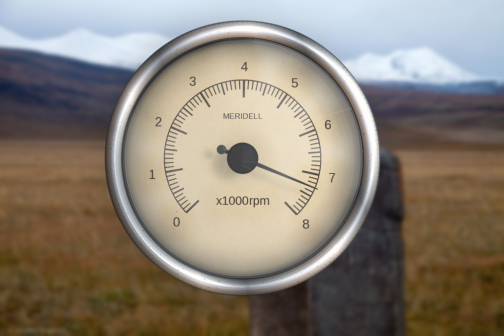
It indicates 7300 rpm
